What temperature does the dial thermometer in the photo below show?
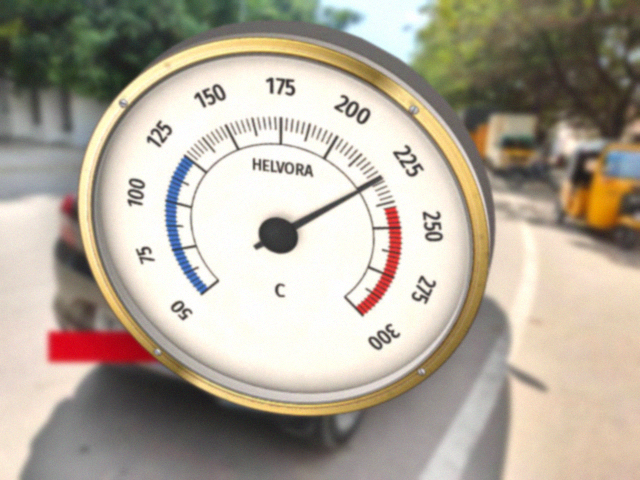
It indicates 225 °C
